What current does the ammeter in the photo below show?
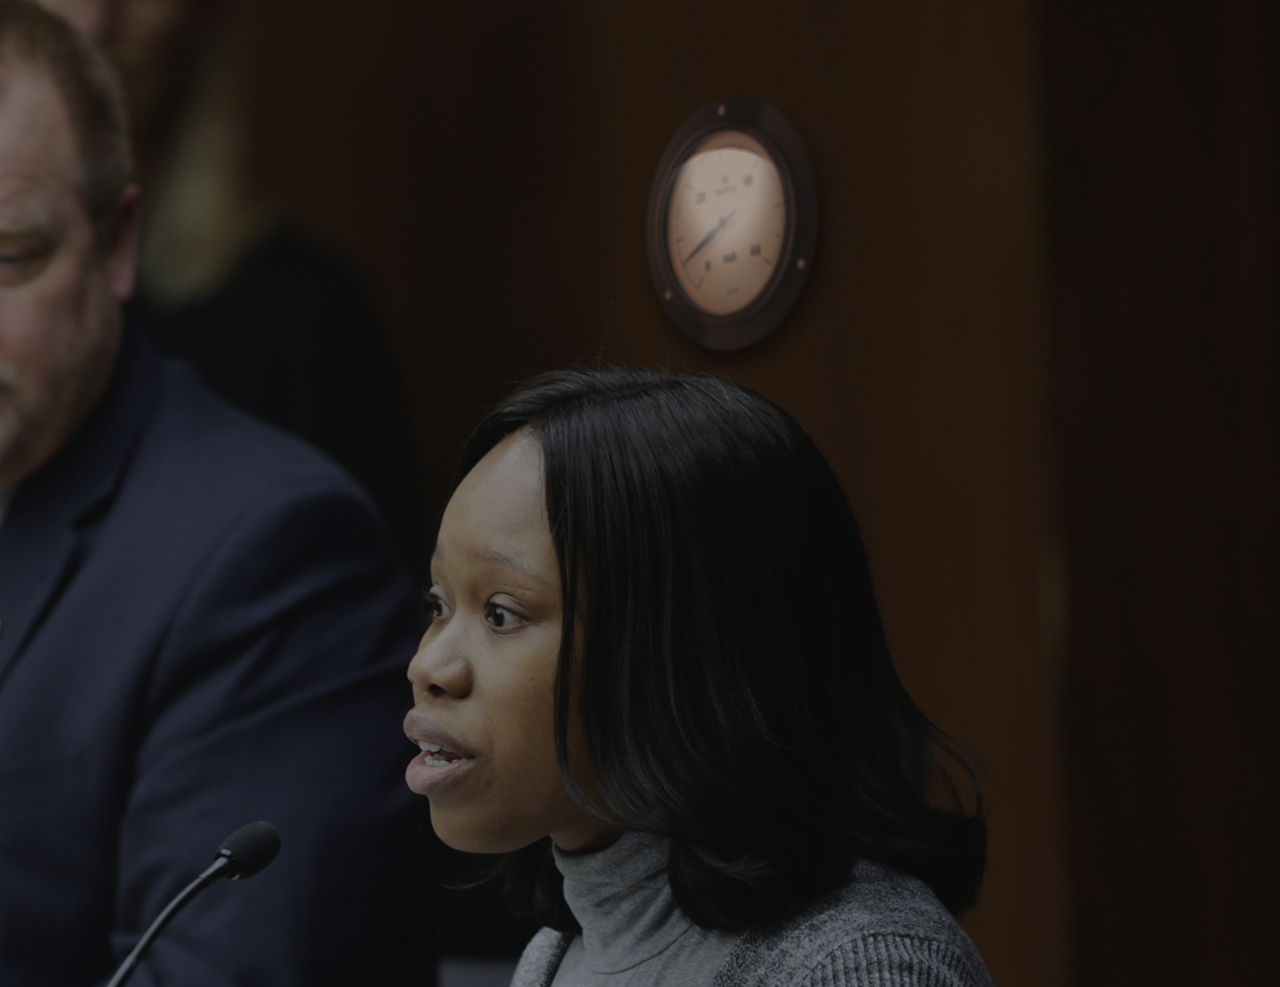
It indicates 5 mA
